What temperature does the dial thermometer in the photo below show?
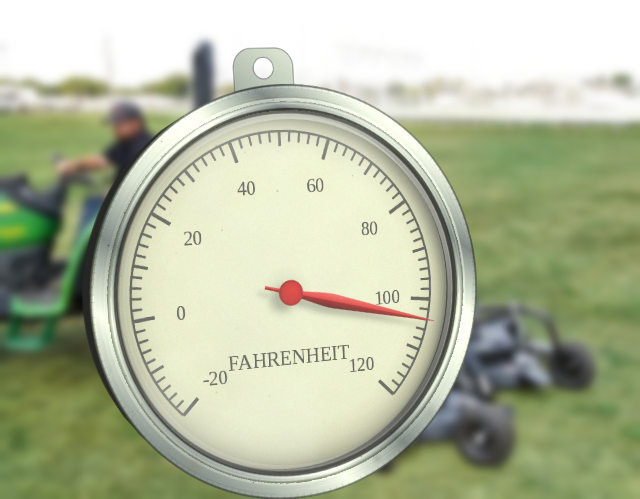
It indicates 104 °F
